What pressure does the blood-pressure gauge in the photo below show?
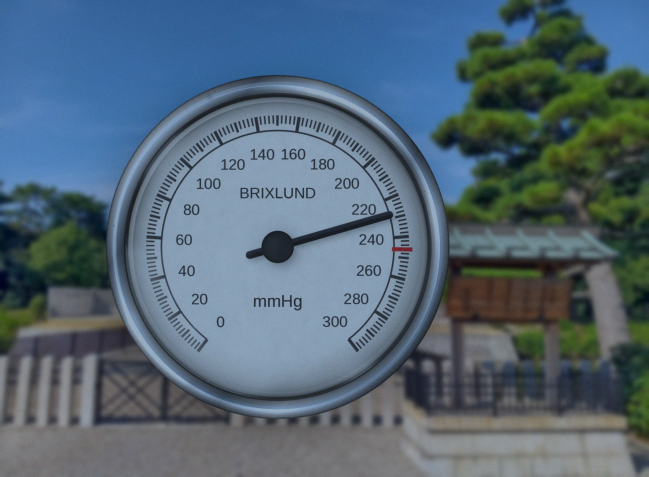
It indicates 228 mmHg
